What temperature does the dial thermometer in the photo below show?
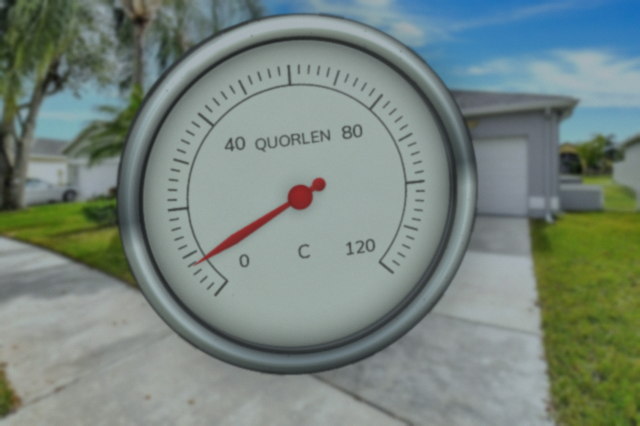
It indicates 8 °C
